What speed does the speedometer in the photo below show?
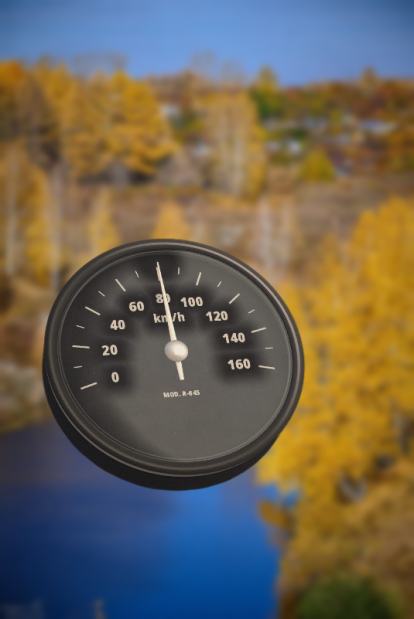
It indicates 80 km/h
